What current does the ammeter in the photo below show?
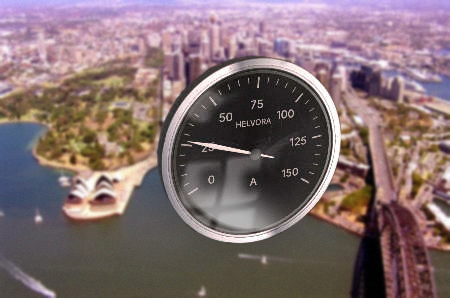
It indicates 27.5 A
